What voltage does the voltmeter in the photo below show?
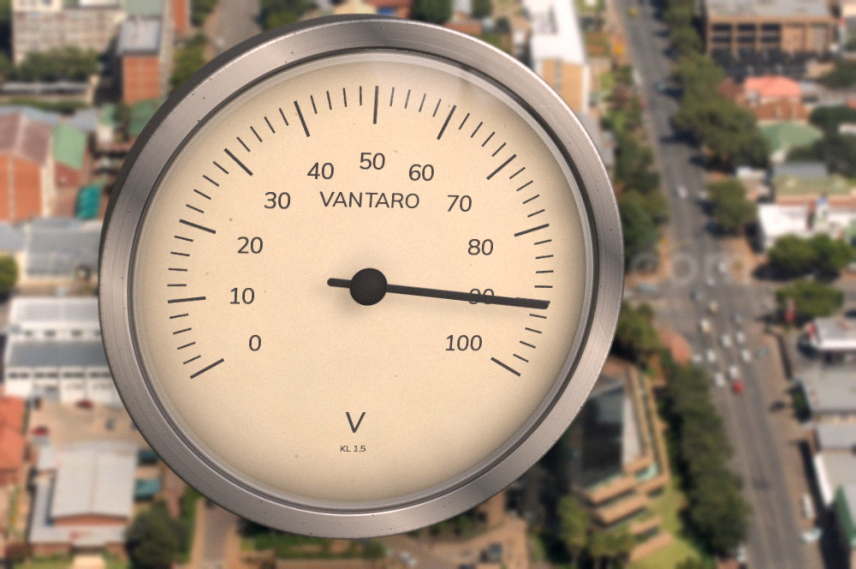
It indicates 90 V
